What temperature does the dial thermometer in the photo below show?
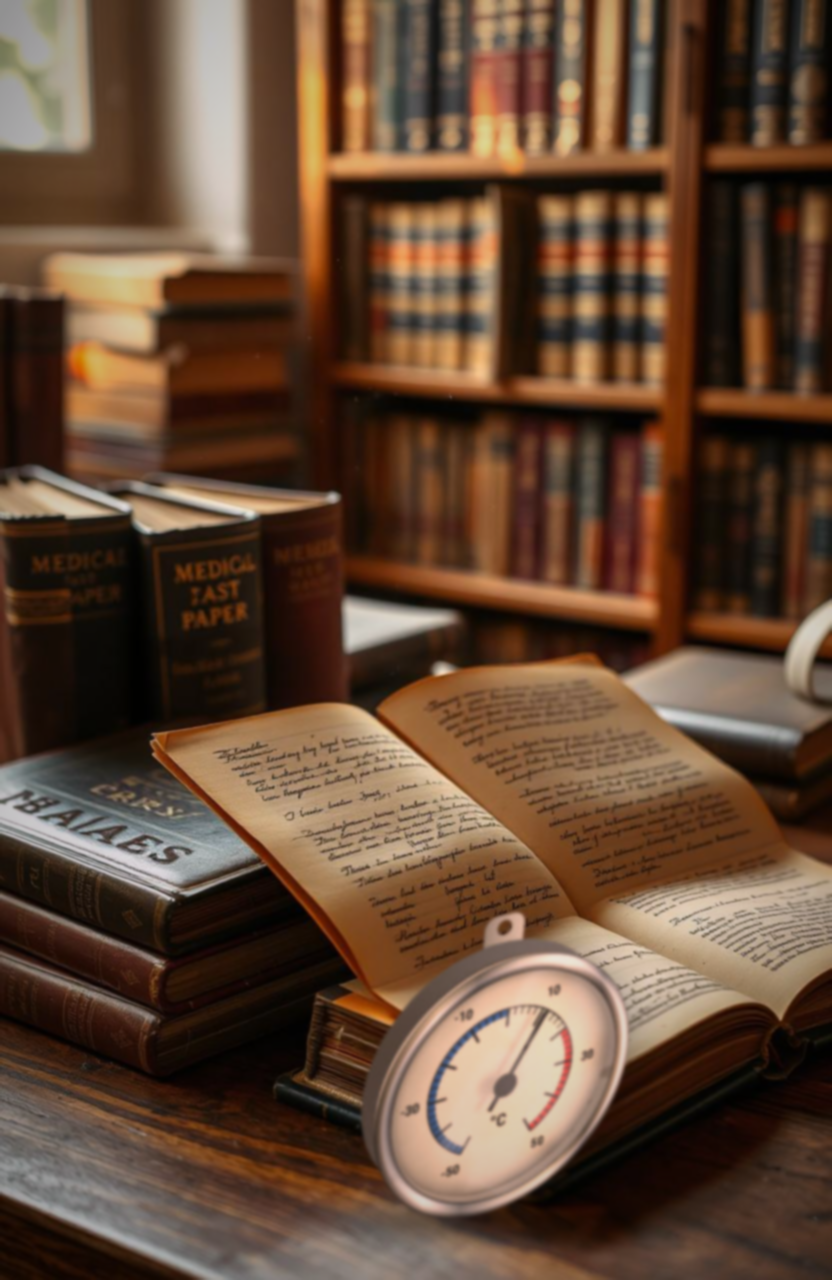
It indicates 10 °C
